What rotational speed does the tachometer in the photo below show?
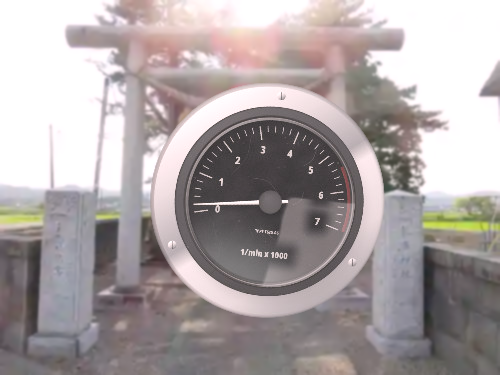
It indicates 200 rpm
